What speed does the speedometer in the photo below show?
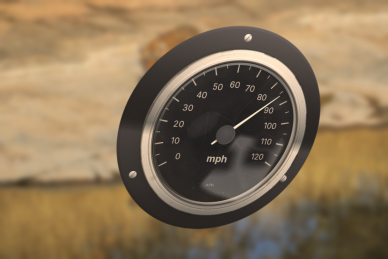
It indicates 85 mph
